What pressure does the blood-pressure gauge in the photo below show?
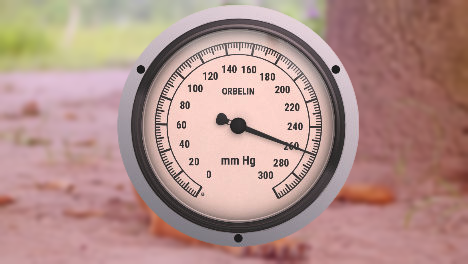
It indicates 260 mmHg
